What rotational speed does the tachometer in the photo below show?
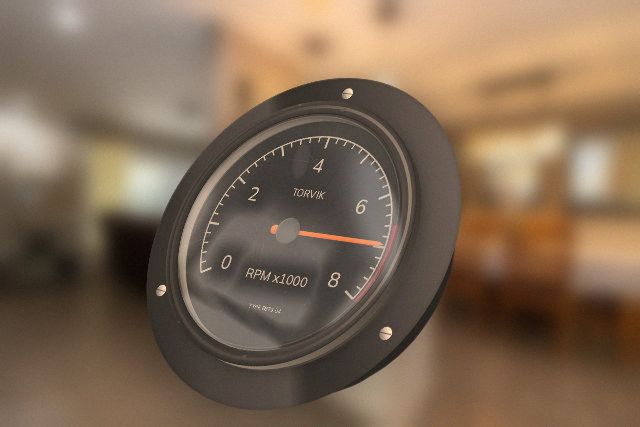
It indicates 7000 rpm
